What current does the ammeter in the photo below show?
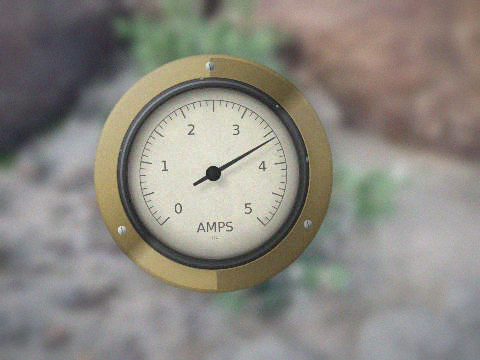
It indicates 3.6 A
